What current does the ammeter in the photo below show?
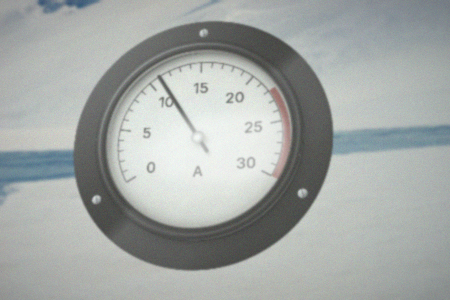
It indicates 11 A
